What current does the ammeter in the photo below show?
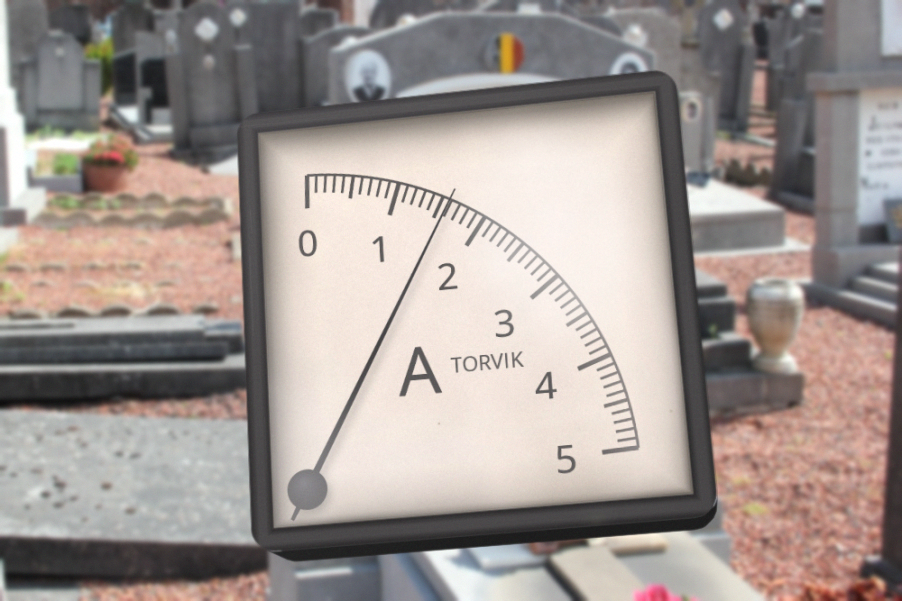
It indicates 1.6 A
